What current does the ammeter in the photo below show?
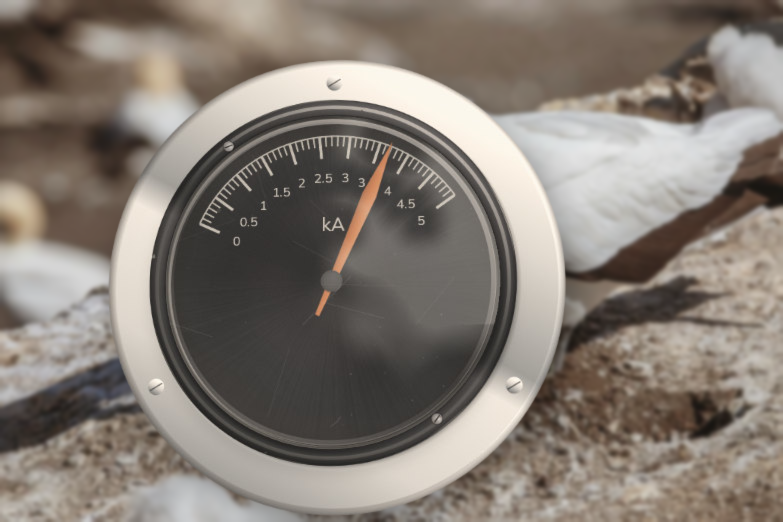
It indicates 3.7 kA
